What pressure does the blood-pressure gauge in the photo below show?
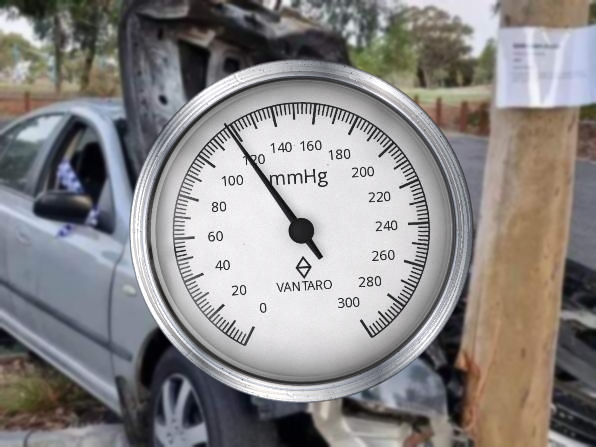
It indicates 118 mmHg
